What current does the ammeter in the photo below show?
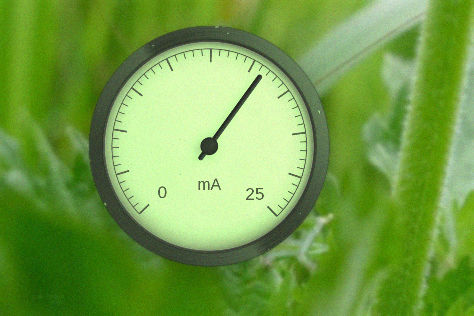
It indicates 15.75 mA
